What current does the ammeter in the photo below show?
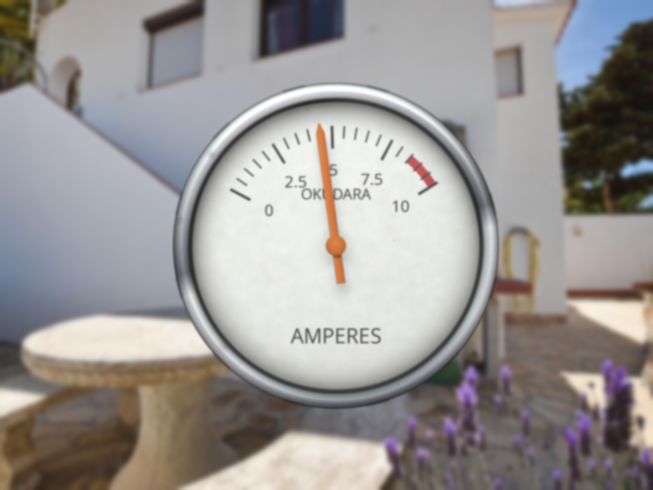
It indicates 4.5 A
